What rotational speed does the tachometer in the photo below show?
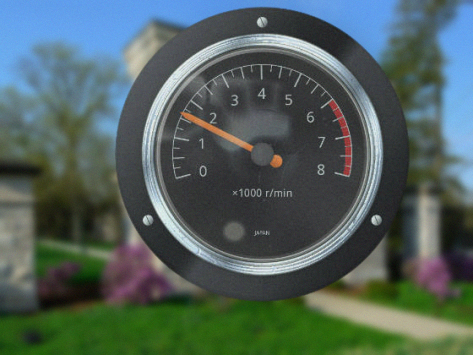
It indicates 1625 rpm
